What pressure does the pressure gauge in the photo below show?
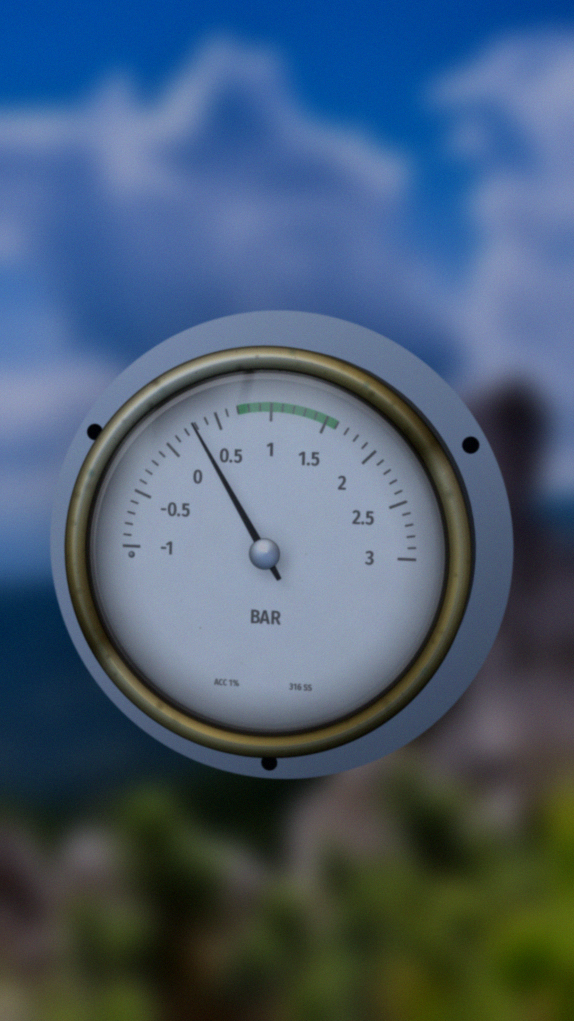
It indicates 0.3 bar
